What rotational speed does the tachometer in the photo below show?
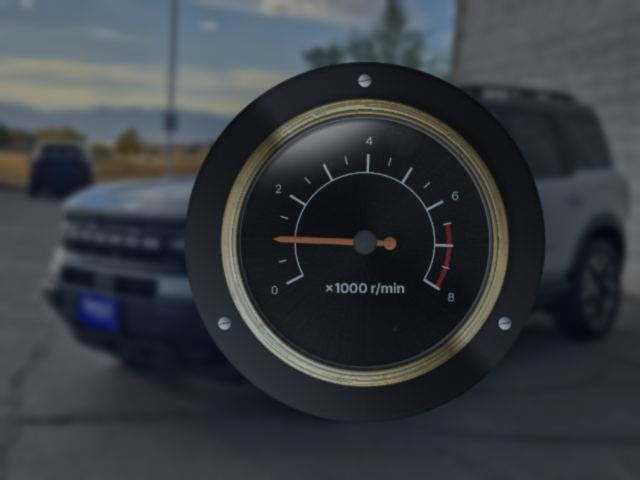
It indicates 1000 rpm
